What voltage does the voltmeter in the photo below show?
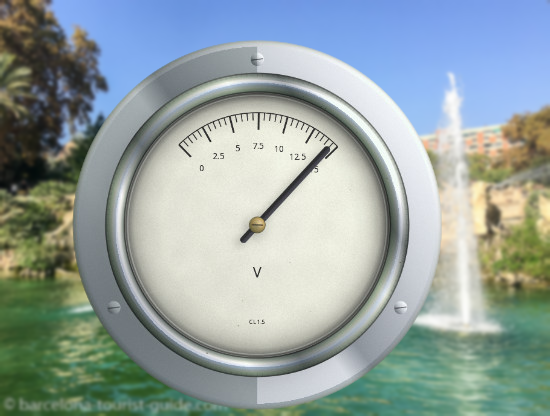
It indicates 14.5 V
